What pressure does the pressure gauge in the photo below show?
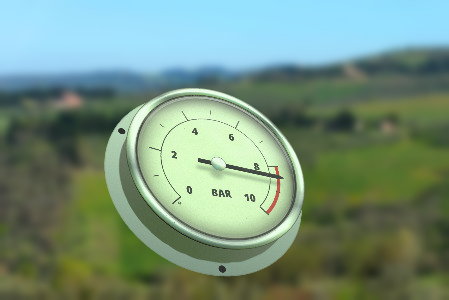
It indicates 8.5 bar
